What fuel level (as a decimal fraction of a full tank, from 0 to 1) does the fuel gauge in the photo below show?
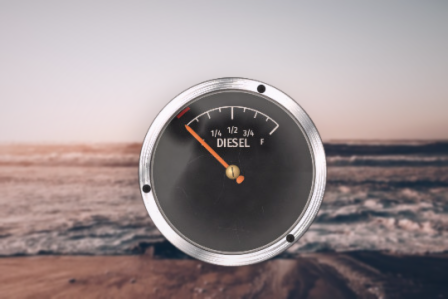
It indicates 0
